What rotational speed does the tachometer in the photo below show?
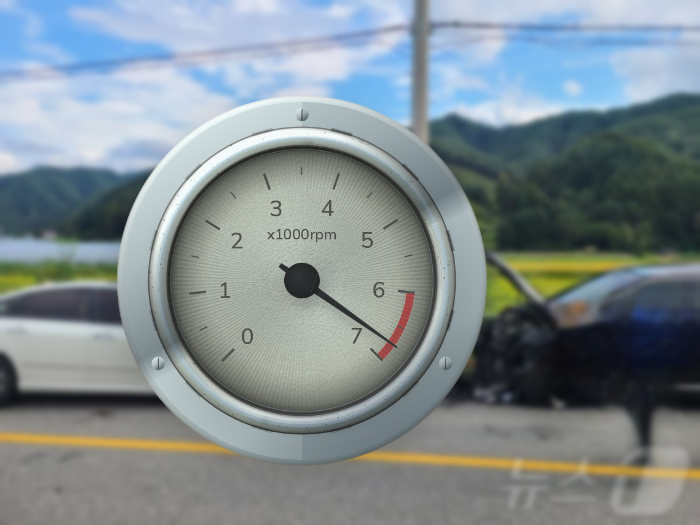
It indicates 6750 rpm
